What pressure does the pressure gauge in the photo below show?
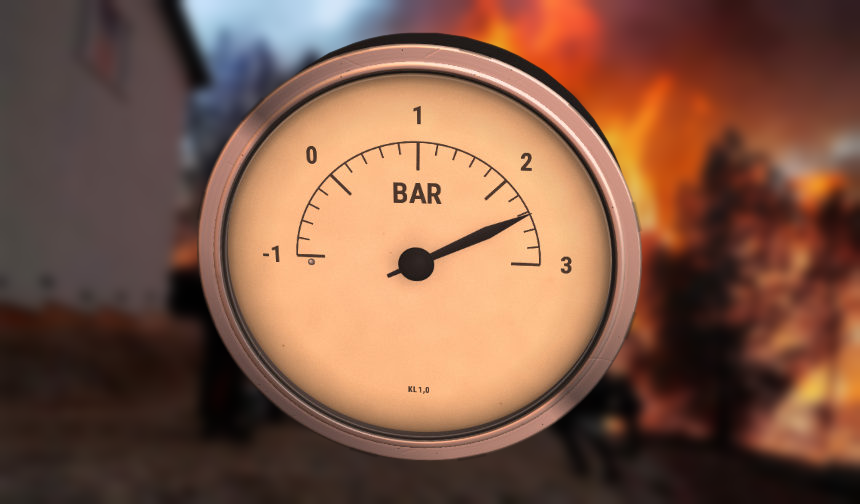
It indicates 2.4 bar
